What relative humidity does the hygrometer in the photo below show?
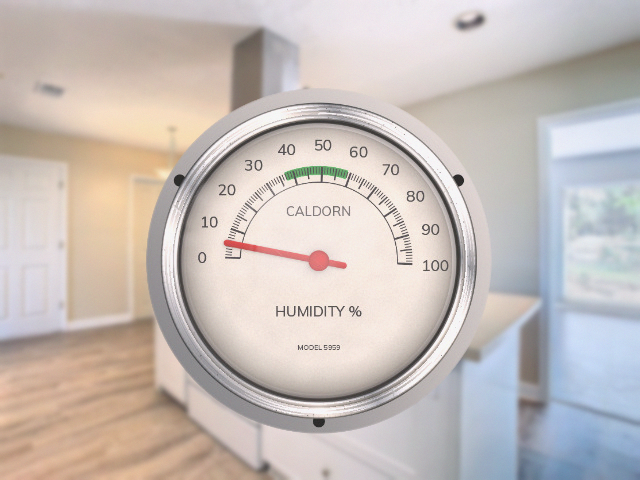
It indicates 5 %
